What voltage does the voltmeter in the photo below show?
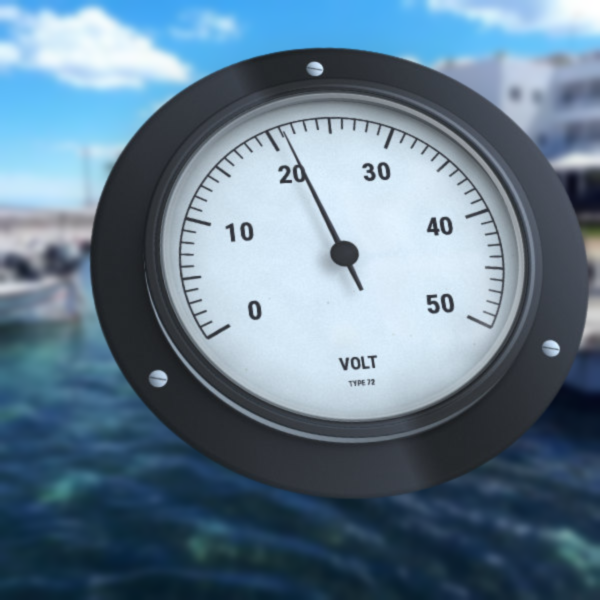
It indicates 21 V
